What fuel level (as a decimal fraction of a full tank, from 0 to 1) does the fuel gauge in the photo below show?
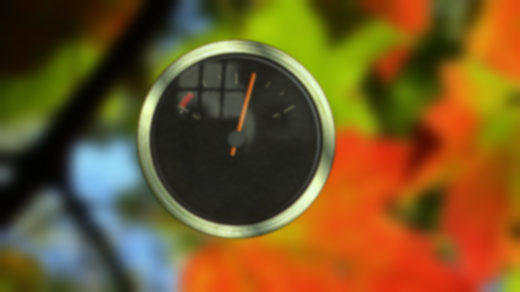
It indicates 0.625
